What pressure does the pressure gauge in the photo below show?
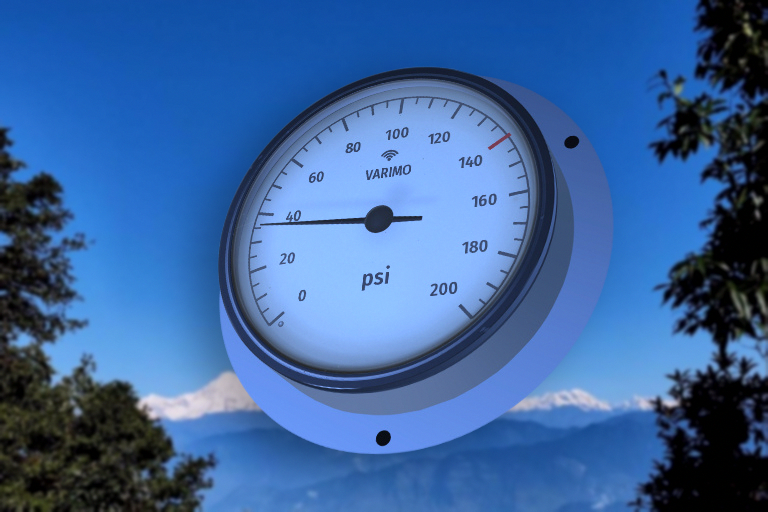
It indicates 35 psi
